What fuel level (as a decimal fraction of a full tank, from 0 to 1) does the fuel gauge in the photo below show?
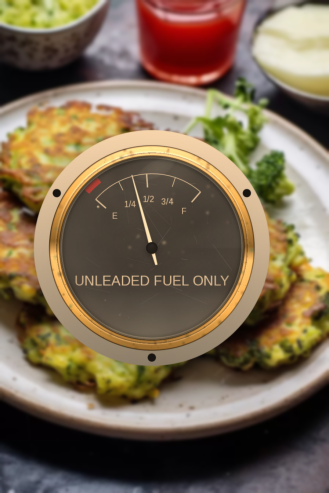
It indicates 0.375
